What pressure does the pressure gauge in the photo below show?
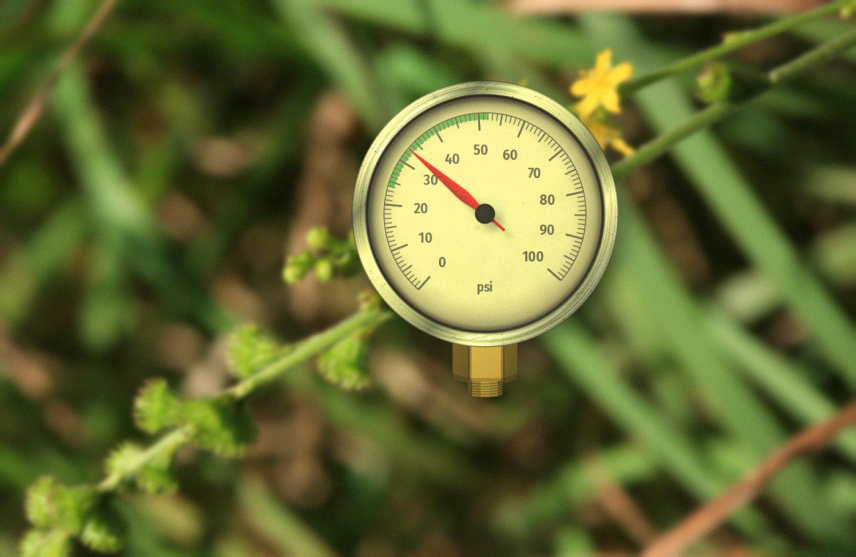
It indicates 33 psi
